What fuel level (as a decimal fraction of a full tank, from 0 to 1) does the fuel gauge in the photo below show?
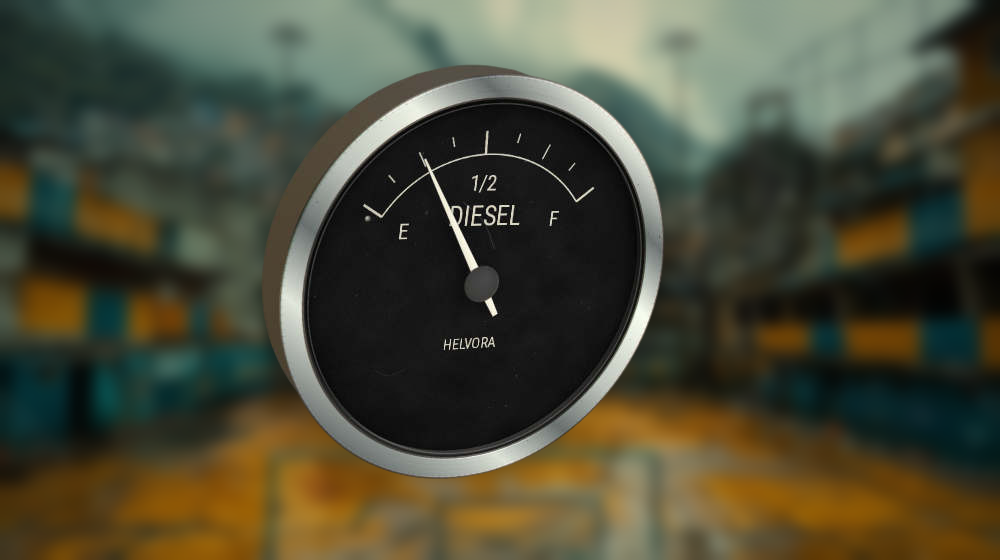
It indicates 0.25
